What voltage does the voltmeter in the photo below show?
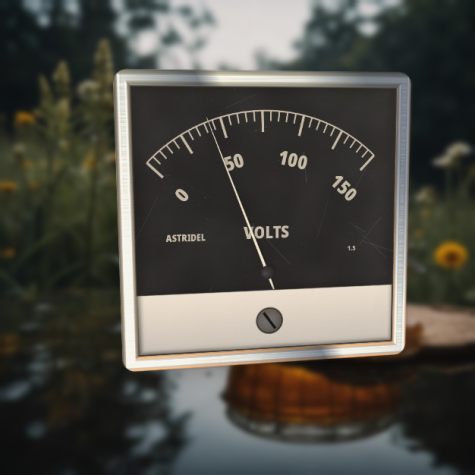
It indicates 42.5 V
